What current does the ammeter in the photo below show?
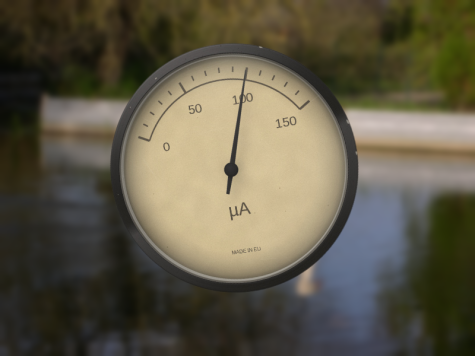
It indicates 100 µA
